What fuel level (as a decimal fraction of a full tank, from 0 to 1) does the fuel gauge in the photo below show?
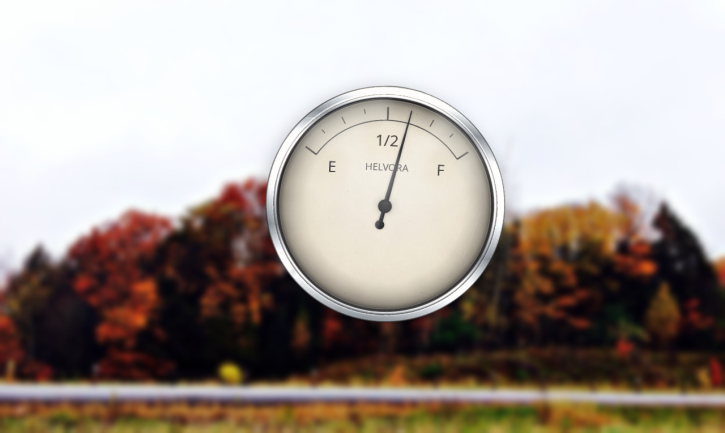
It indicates 0.625
